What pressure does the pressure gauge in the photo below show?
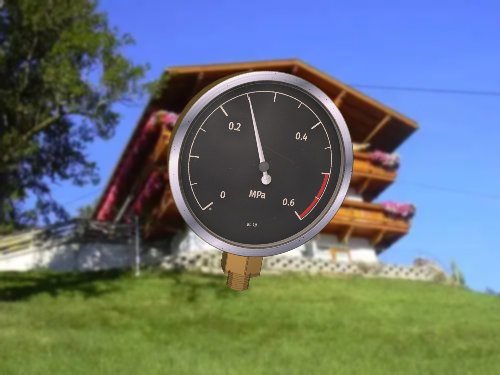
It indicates 0.25 MPa
